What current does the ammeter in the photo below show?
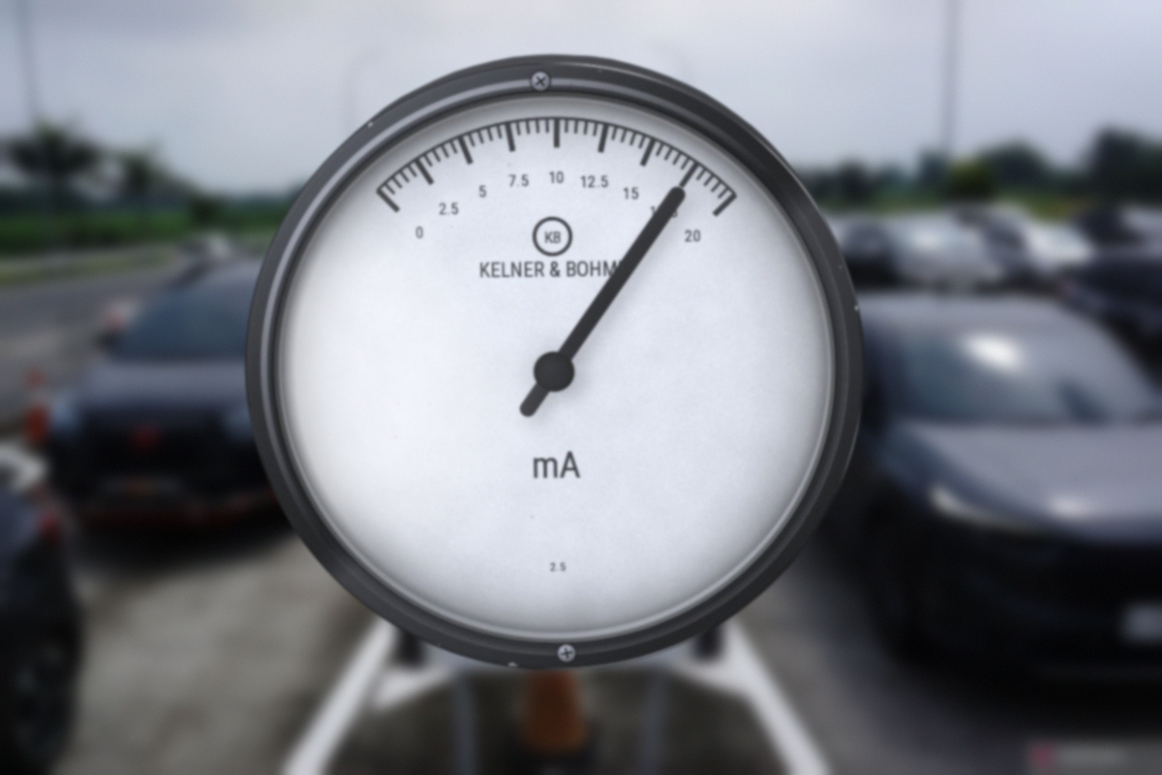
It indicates 17.5 mA
